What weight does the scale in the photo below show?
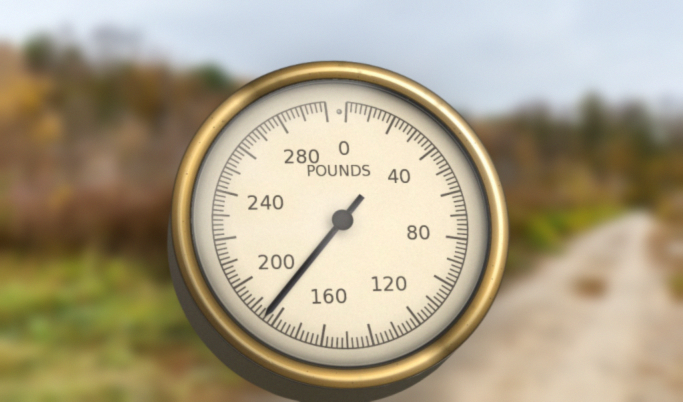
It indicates 184 lb
